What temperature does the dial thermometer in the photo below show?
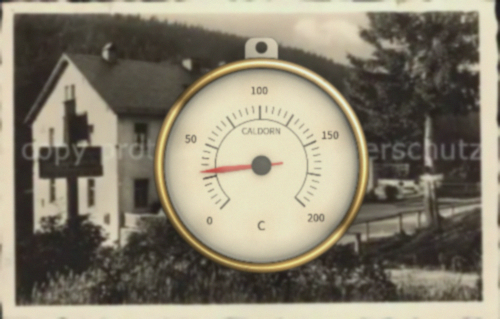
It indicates 30 °C
